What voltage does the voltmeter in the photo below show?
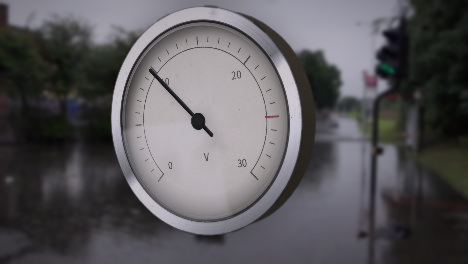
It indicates 10 V
